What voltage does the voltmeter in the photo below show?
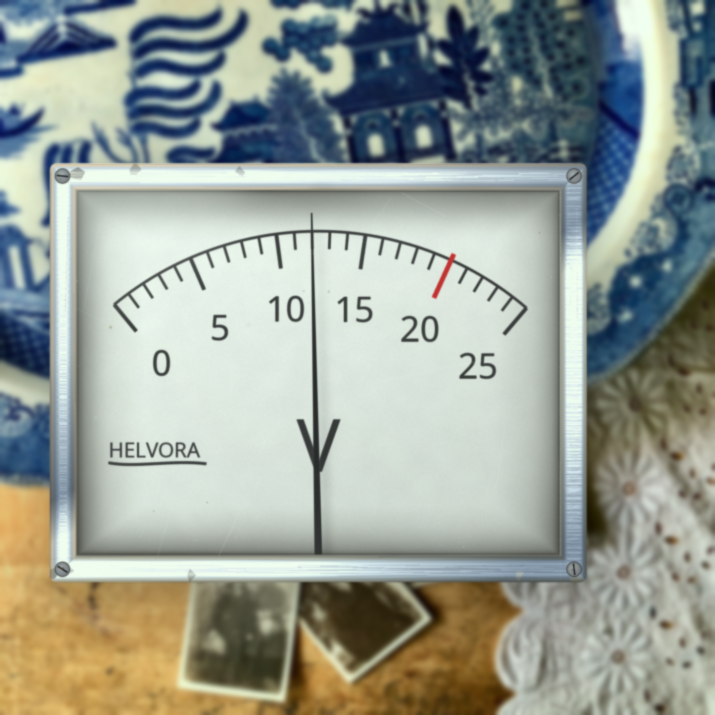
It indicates 12 V
